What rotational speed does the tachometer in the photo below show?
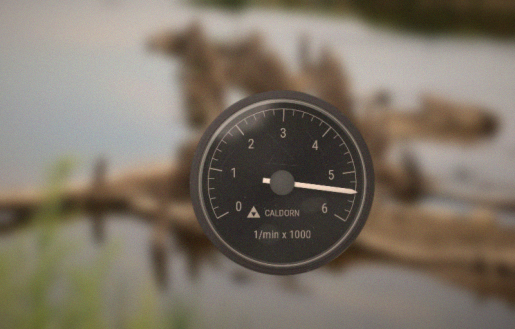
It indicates 5400 rpm
